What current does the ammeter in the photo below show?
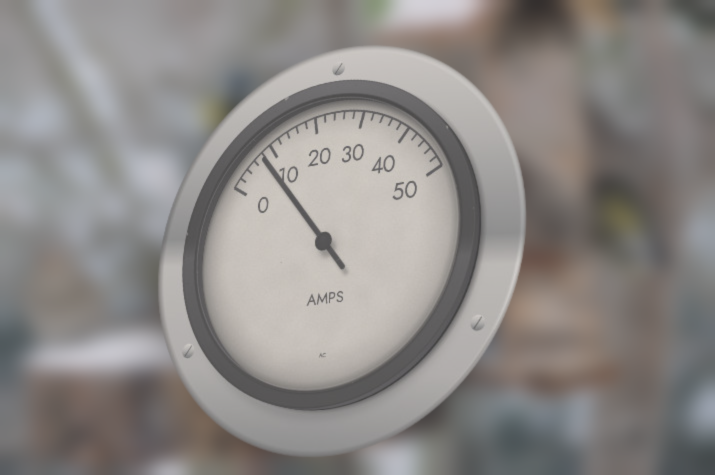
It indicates 8 A
